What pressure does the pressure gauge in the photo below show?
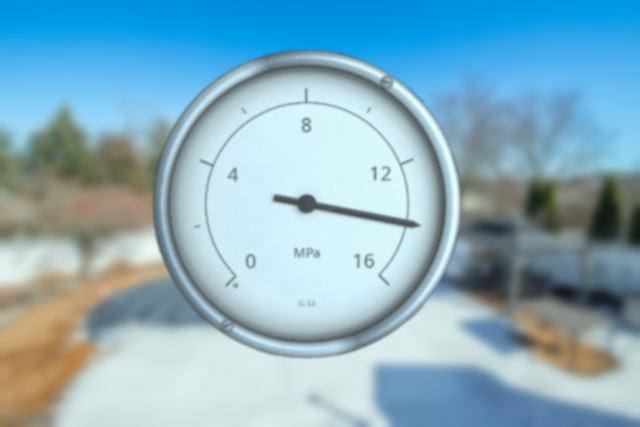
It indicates 14 MPa
